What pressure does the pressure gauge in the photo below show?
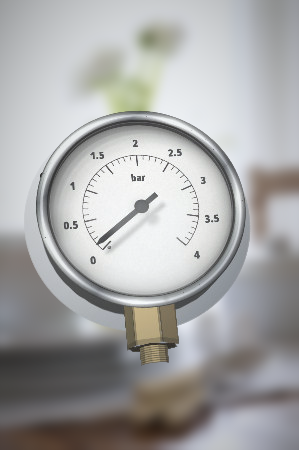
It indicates 0.1 bar
